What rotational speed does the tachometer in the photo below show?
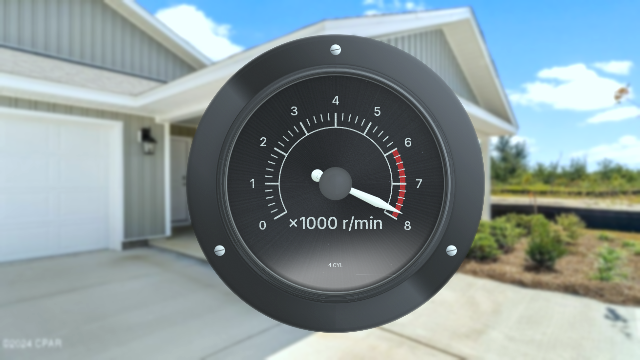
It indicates 7800 rpm
